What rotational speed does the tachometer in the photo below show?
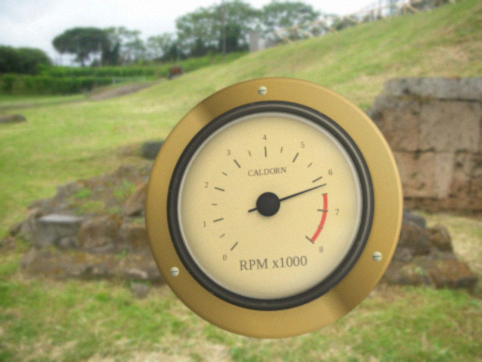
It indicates 6250 rpm
